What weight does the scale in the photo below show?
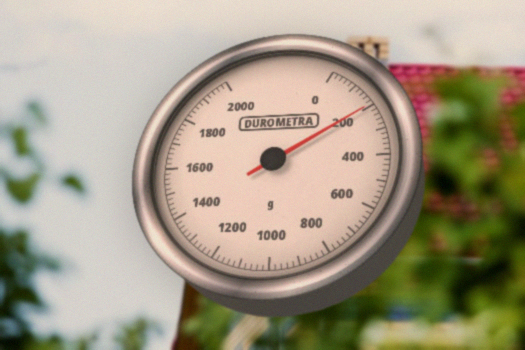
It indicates 200 g
